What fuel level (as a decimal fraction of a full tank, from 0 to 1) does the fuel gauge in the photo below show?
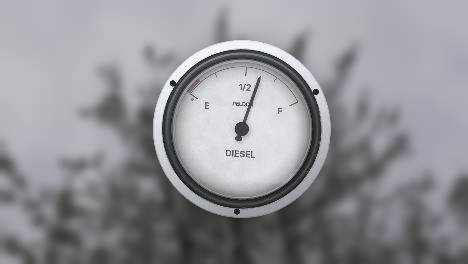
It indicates 0.625
